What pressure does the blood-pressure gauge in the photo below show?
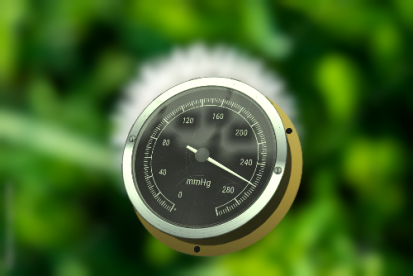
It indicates 260 mmHg
